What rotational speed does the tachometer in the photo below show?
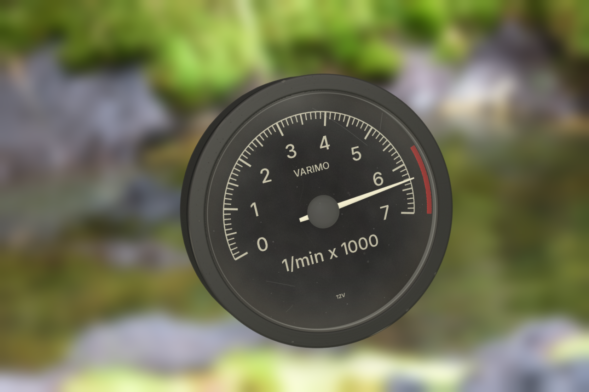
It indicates 6300 rpm
